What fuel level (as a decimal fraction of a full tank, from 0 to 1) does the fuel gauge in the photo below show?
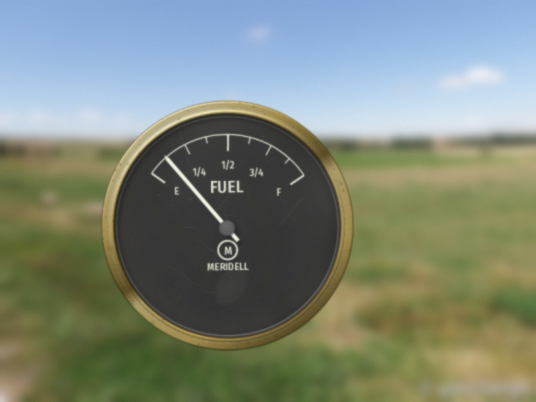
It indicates 0.125
